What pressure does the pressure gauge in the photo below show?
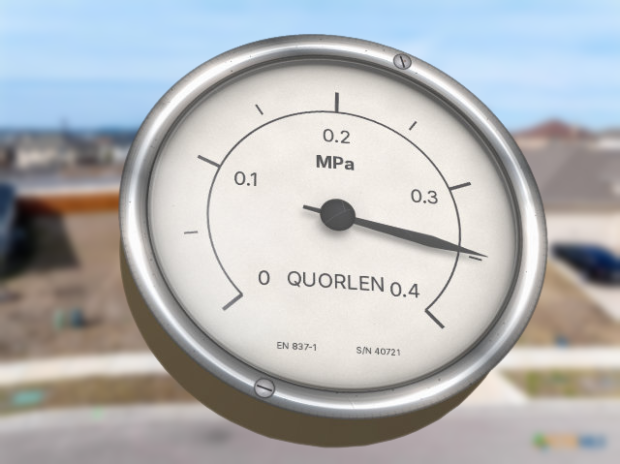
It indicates 0.35 MPa
